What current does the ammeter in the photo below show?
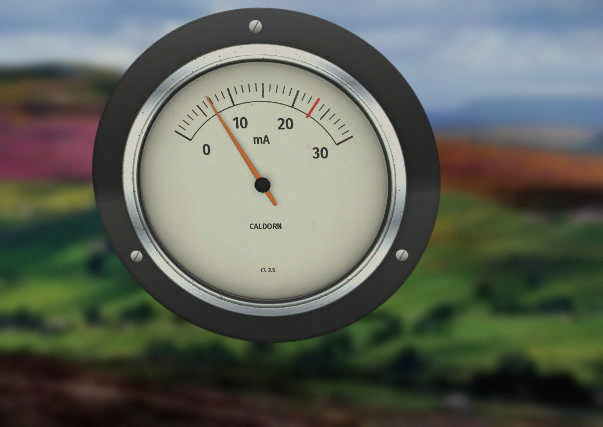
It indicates 7 mA
